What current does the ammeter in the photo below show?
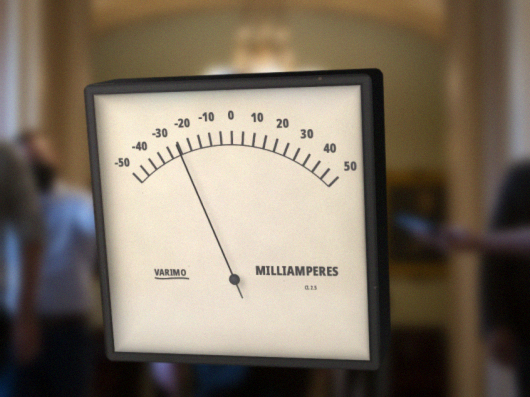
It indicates -25 mA
